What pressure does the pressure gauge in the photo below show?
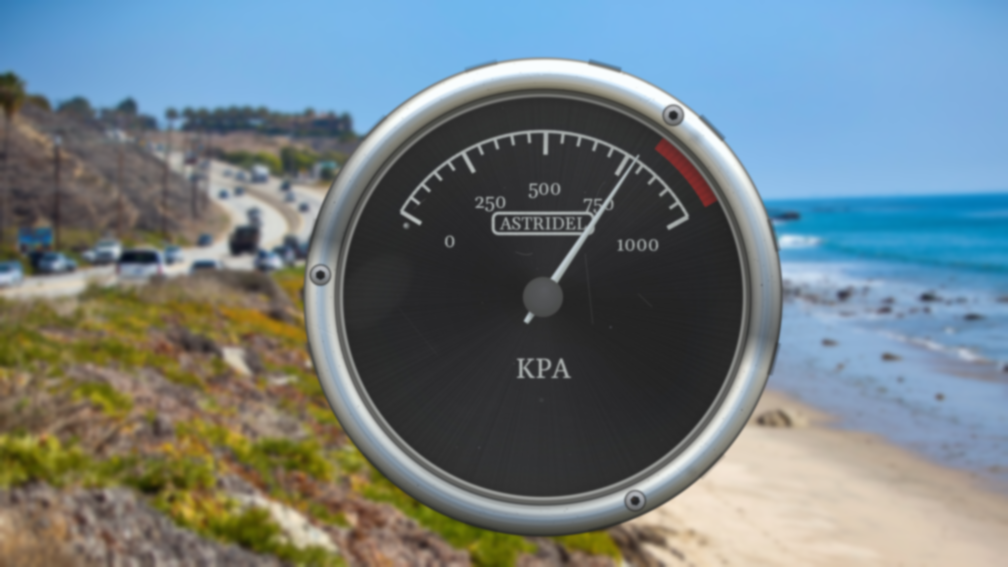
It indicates 775 kPa
